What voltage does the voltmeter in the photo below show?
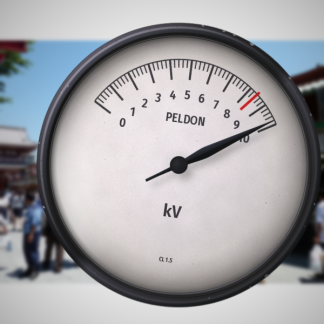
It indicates 9.8 kV
